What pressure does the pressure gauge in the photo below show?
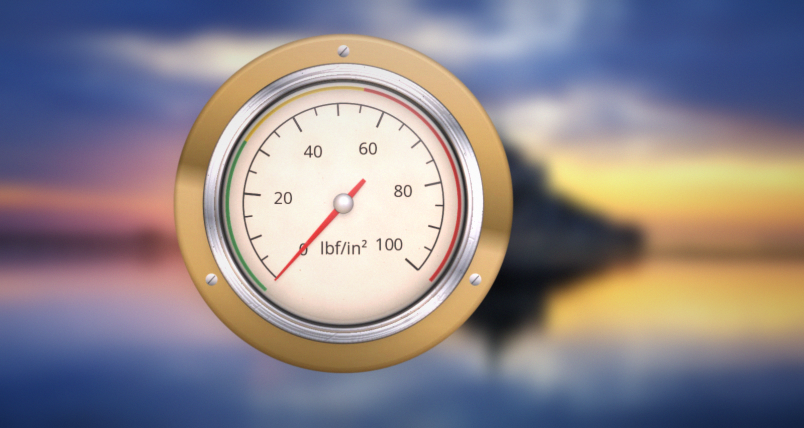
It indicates 0 psi
